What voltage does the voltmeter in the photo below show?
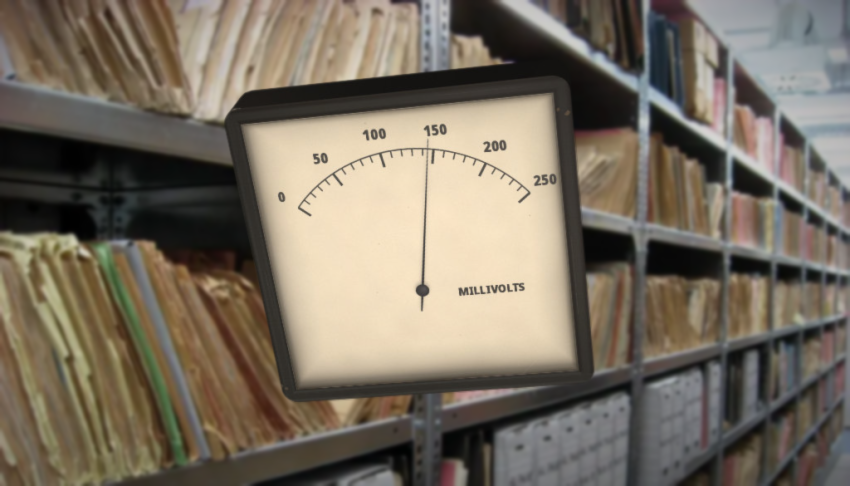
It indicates 145 mV
